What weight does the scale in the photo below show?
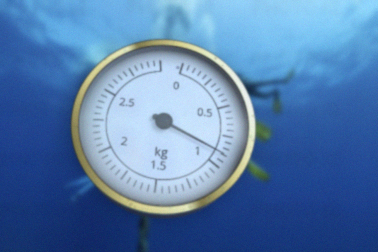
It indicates 0.9 kg
